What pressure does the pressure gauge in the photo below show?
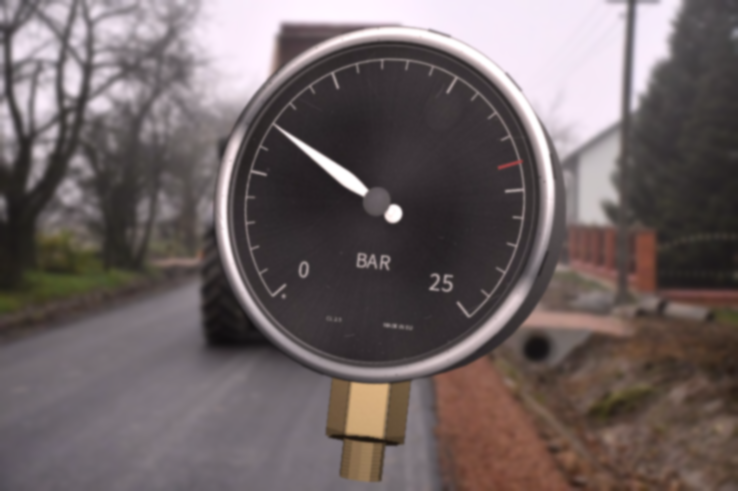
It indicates 7 bar
